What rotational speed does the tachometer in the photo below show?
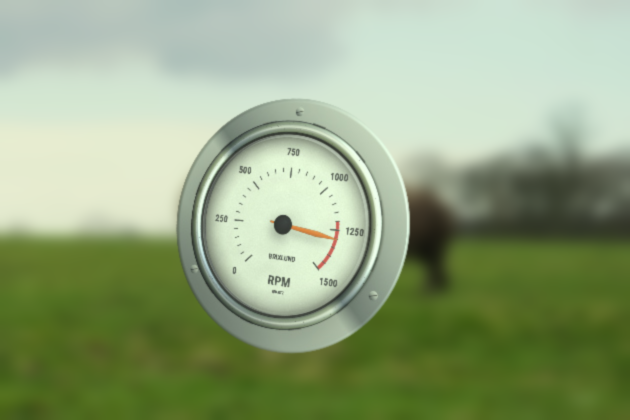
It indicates 1300 rpm
